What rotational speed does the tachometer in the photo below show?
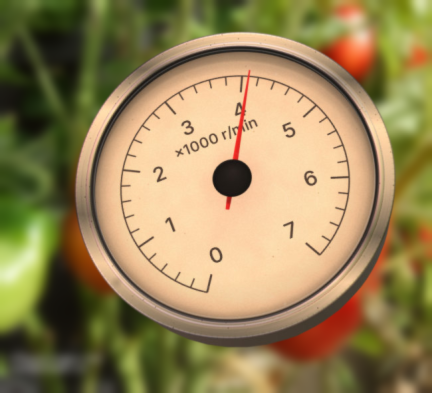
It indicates 4100 rpm
